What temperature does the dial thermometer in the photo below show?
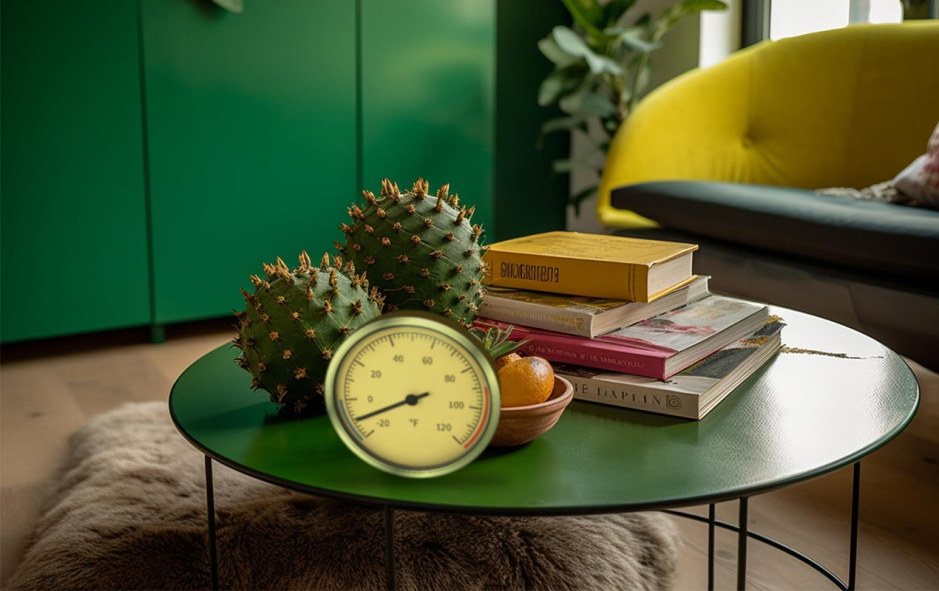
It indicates -10 °F
